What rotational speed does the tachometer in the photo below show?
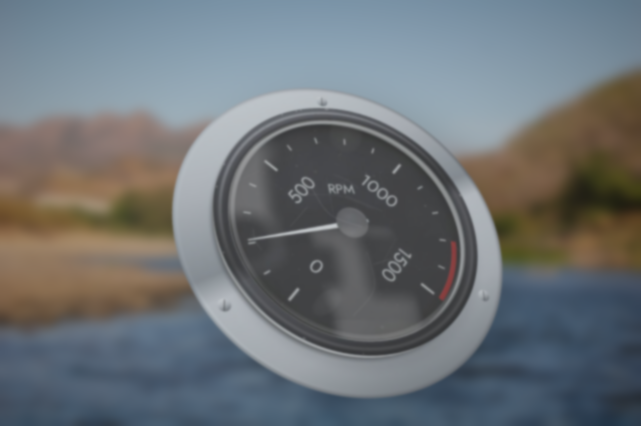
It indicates 200 rpm
